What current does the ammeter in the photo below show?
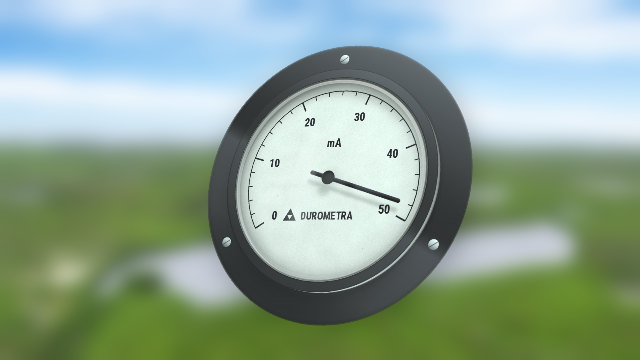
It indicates 48 mA
